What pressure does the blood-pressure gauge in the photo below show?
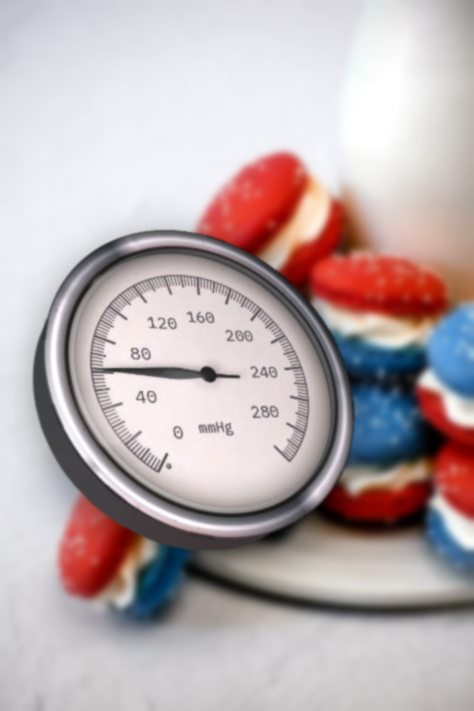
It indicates 60 mmHg
